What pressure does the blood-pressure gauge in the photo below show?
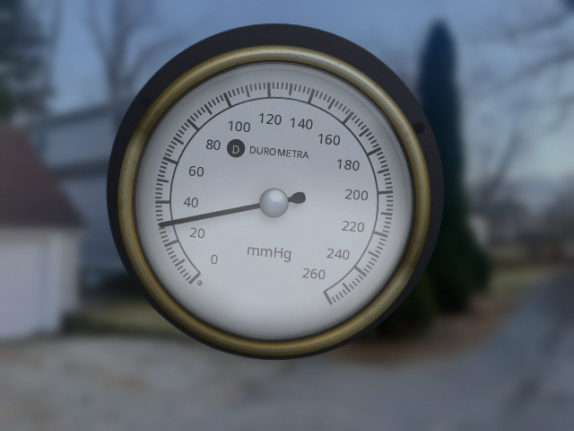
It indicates 30 mmHg
